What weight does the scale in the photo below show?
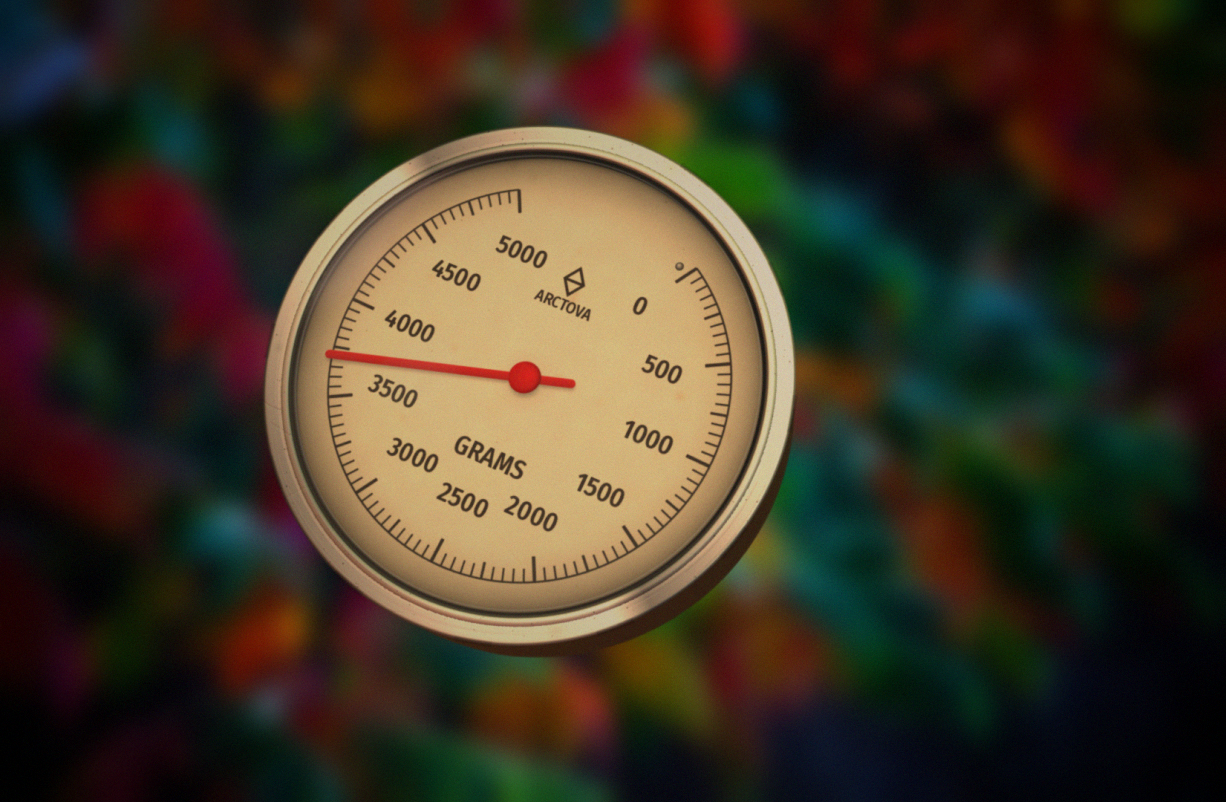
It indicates 3700 g
